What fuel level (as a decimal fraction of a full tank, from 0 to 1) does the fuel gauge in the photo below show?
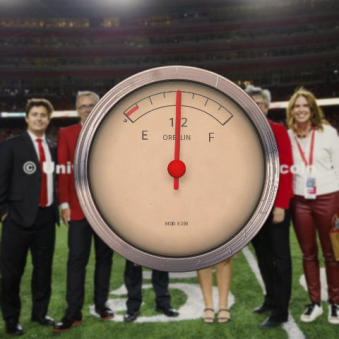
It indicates 0.5
